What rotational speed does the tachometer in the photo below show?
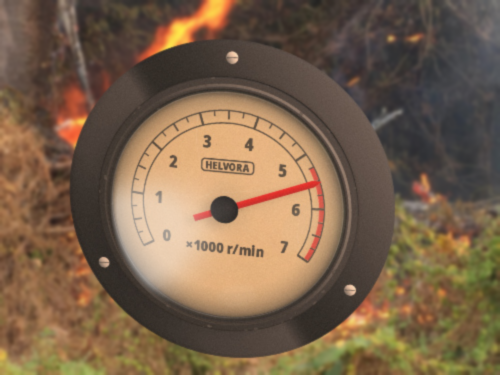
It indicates 5500 rpm
